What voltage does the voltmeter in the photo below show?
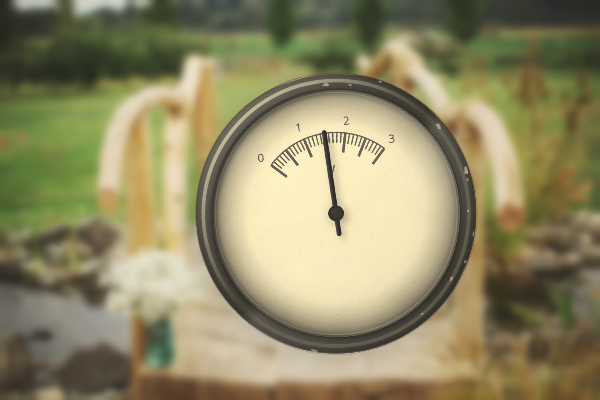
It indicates 1.5 V
